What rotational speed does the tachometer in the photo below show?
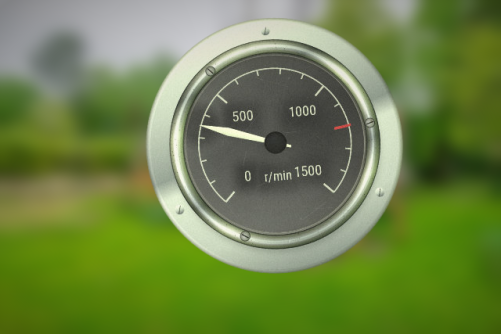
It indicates 350 rpm
